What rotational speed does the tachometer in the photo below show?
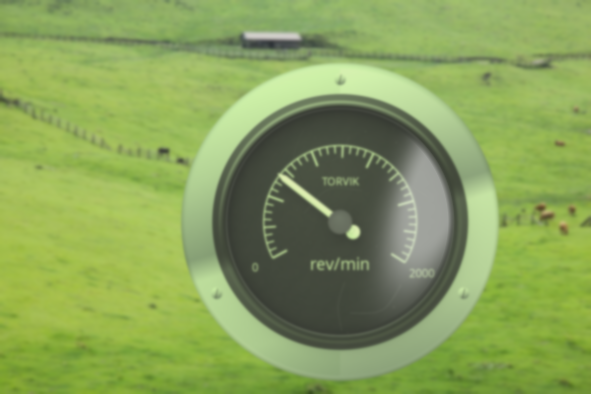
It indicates 550 rpm
